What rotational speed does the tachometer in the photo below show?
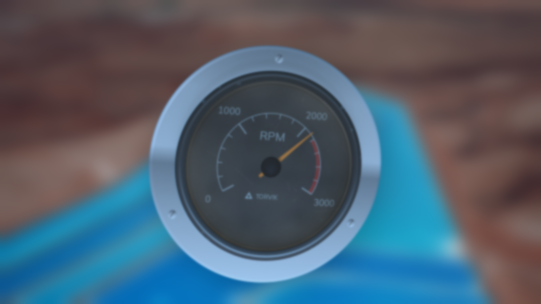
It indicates 2100 rpm
